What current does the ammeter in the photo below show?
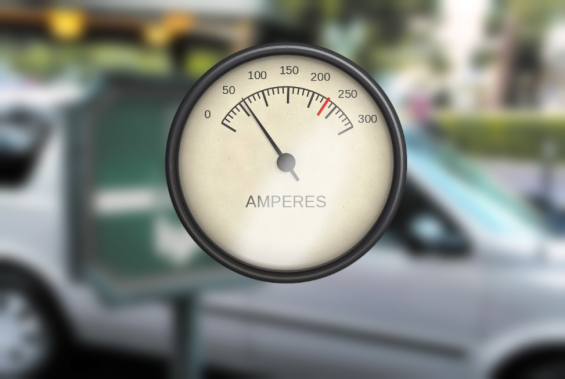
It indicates 60 A
